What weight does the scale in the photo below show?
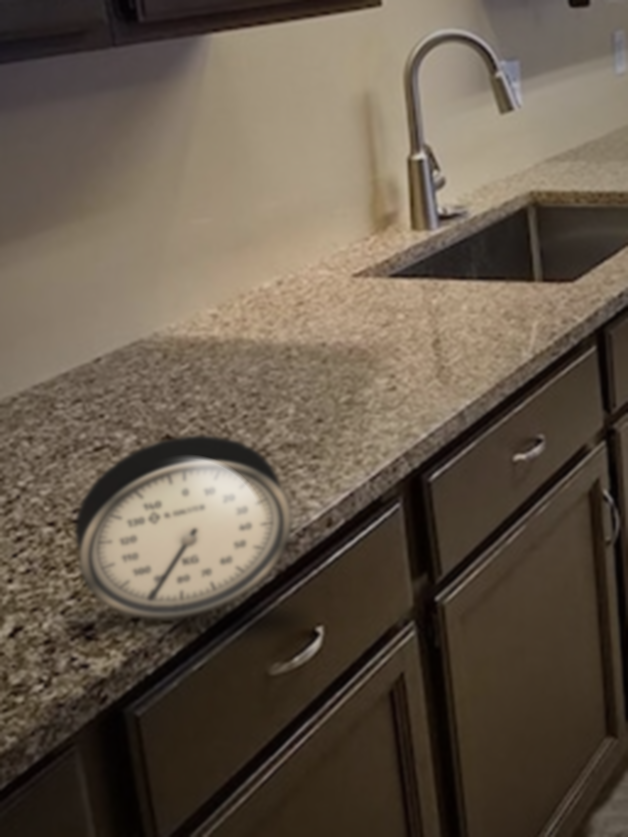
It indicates 90 kg
